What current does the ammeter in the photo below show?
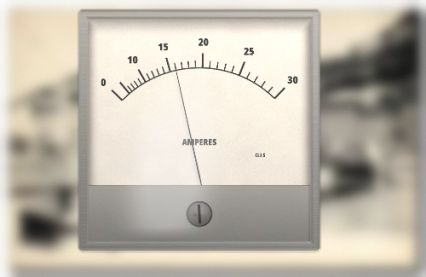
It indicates 16 A
